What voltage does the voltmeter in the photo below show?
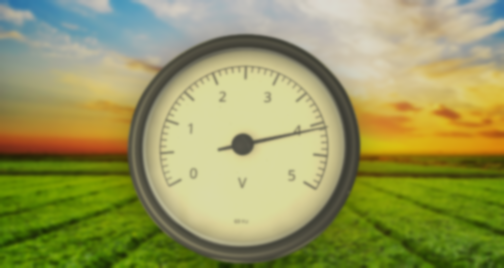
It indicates 4.1 V
